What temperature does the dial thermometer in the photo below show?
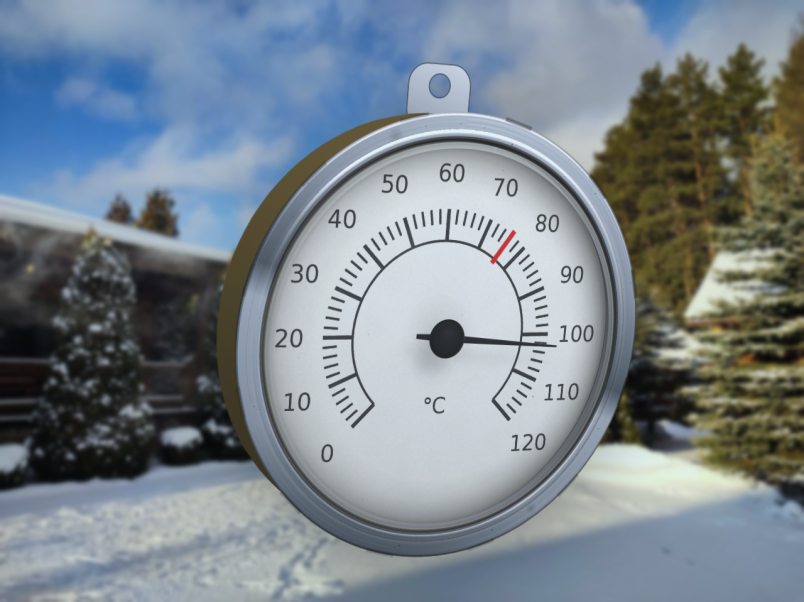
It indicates 102 °C
